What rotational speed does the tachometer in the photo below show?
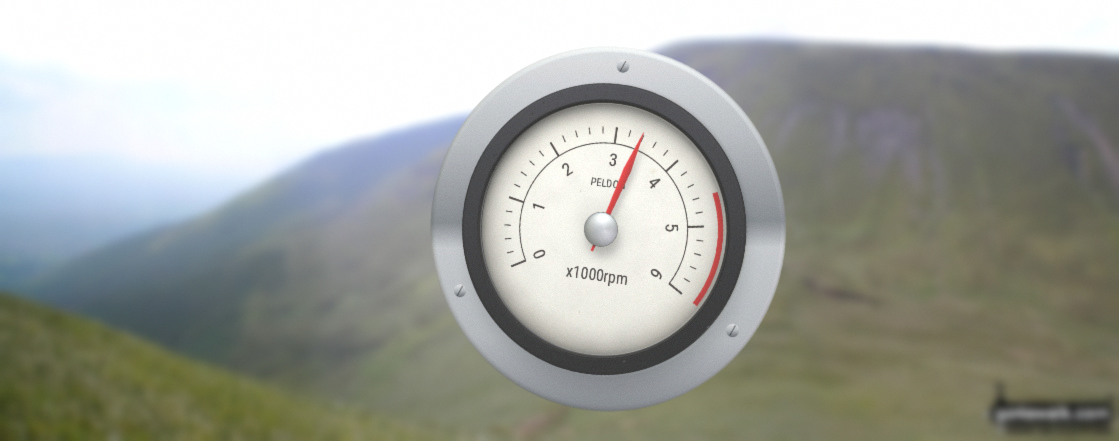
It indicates 3400 rpm
